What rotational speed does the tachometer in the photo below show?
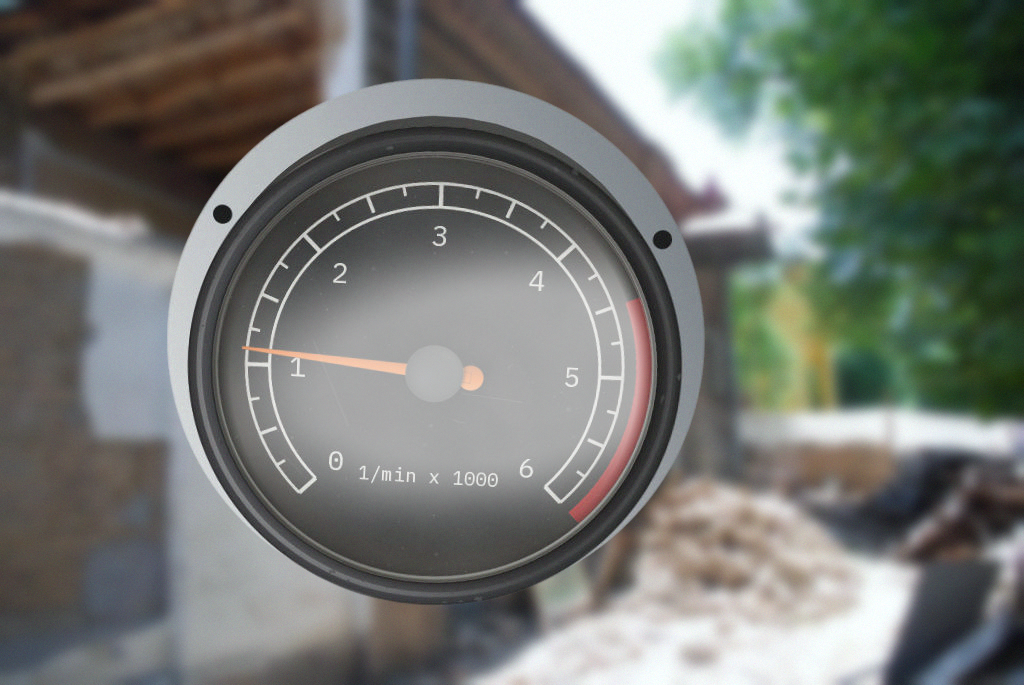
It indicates 1125 rpm
